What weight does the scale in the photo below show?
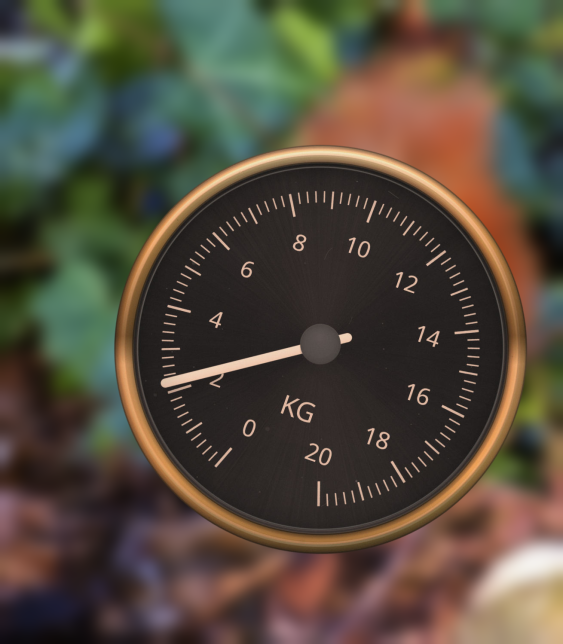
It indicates 2.2 kg
